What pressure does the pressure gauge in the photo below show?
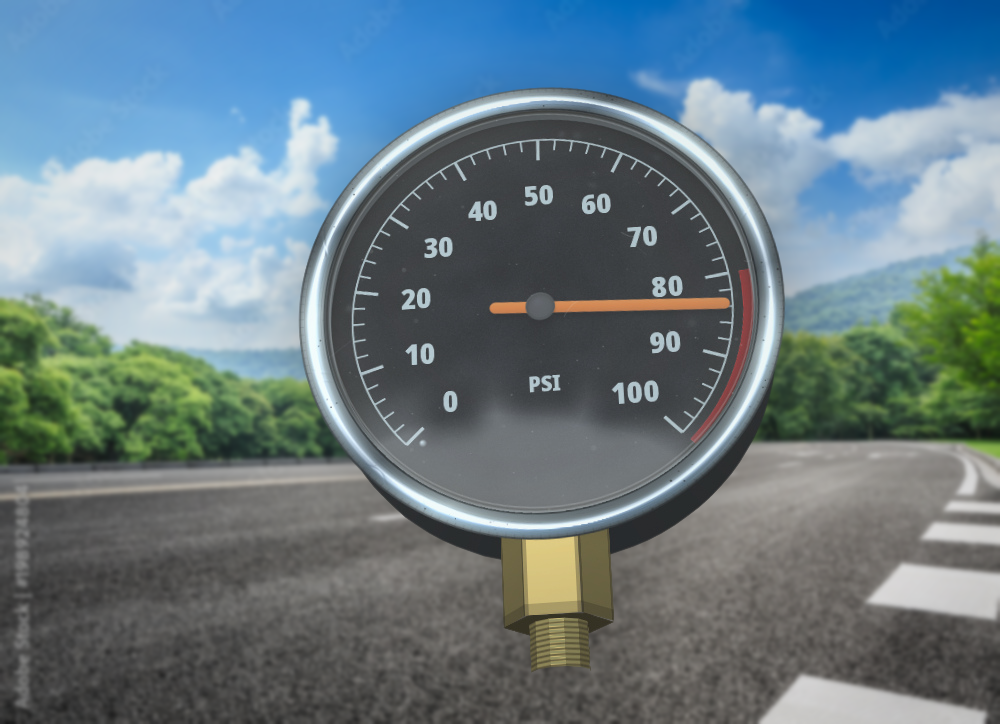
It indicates 84 psi
